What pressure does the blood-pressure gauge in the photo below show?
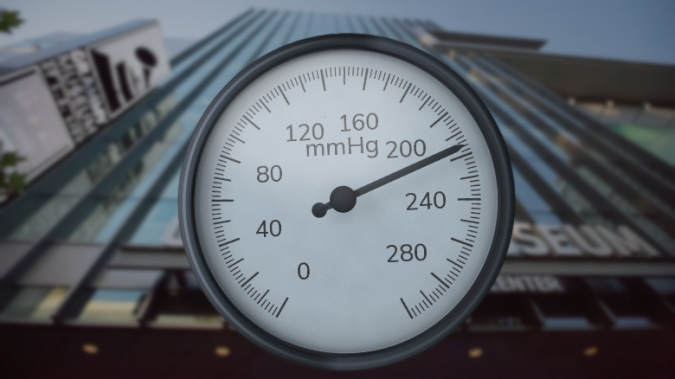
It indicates 216 mmHg
